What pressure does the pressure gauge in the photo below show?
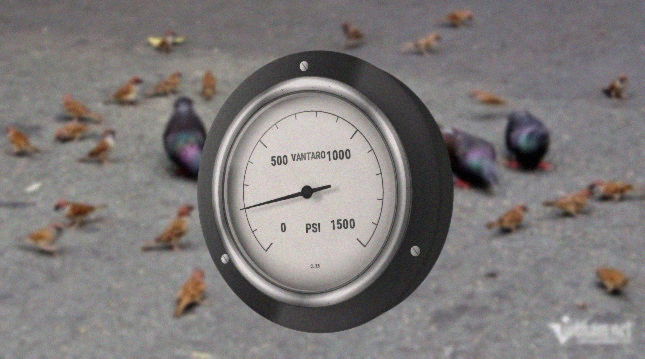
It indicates 200 psi
